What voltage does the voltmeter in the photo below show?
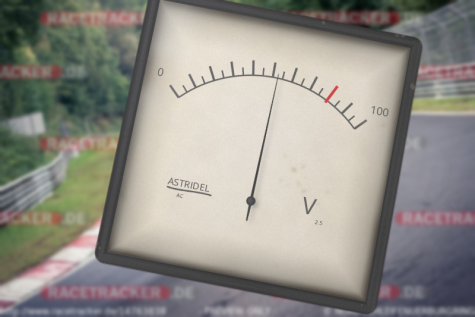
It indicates 52.5 V
